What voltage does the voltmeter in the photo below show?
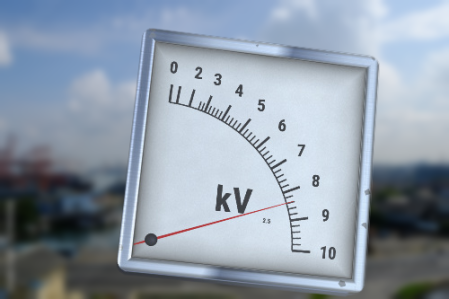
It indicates 8.4 kV
